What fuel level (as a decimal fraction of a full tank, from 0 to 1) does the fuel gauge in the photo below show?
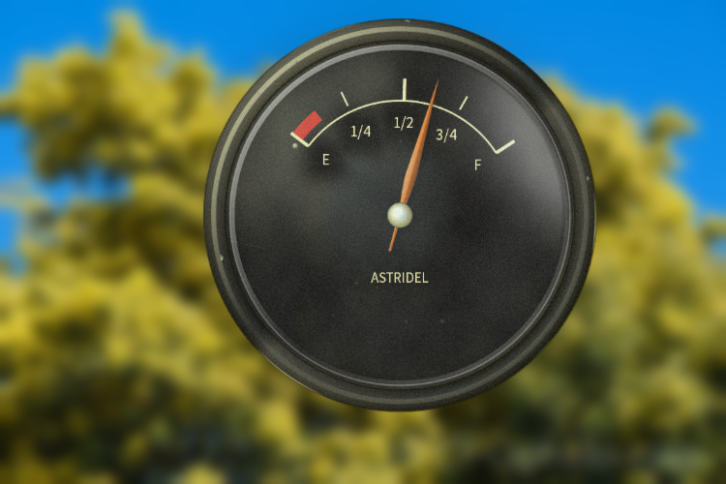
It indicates 0.625
